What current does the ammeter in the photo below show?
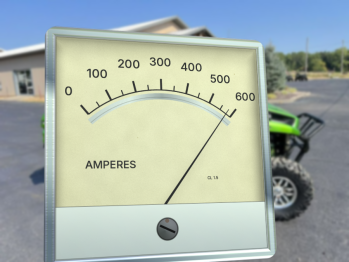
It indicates 575 A
